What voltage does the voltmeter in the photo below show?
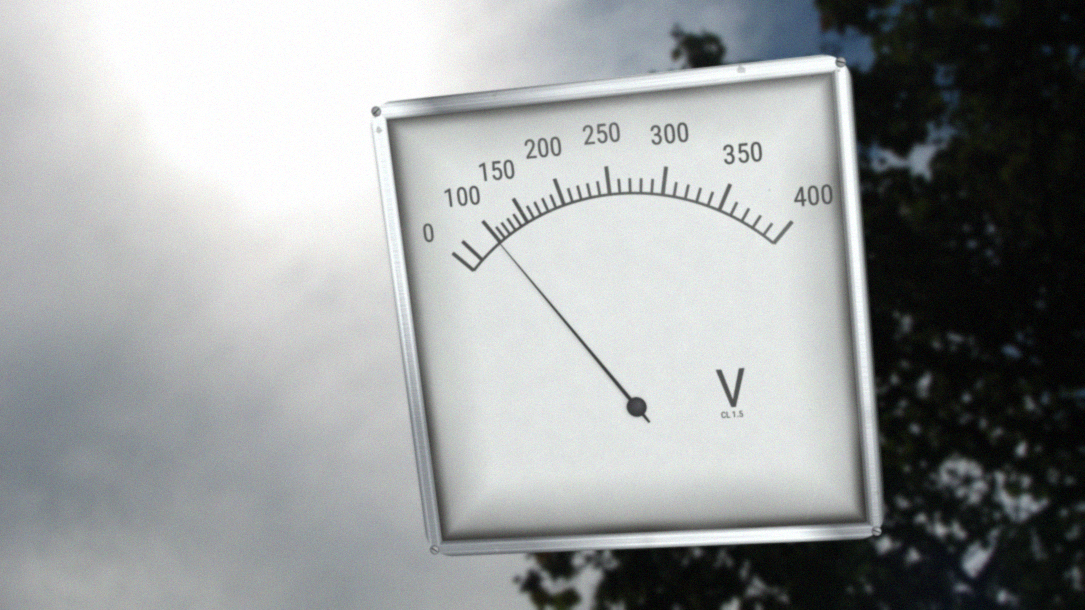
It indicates 100 V
